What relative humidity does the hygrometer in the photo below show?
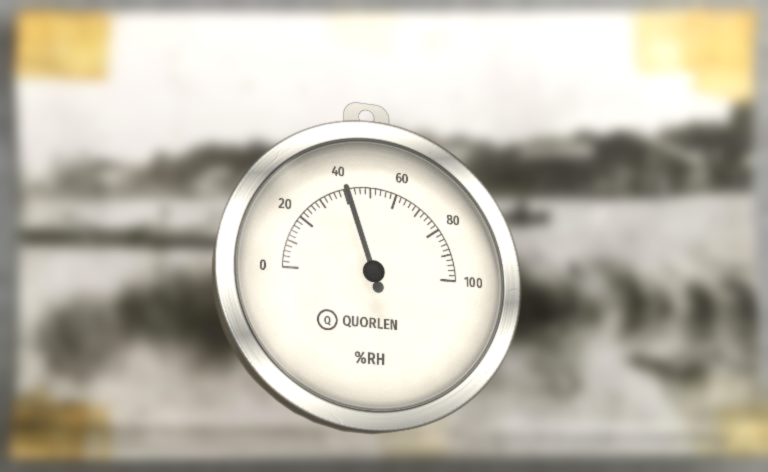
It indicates 40 %
